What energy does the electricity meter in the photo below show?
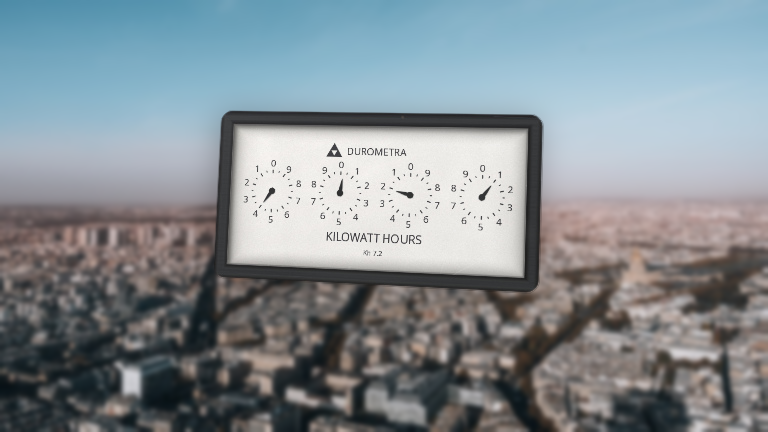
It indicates 4021 kWh
